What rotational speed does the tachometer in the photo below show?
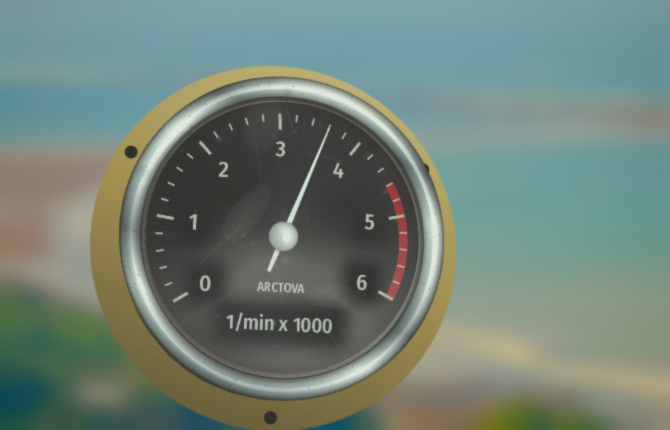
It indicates 3600 rpm
